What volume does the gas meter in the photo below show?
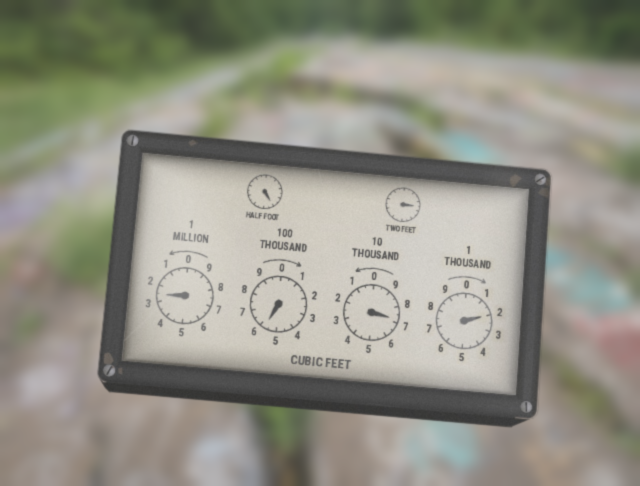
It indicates 257200 ft³
